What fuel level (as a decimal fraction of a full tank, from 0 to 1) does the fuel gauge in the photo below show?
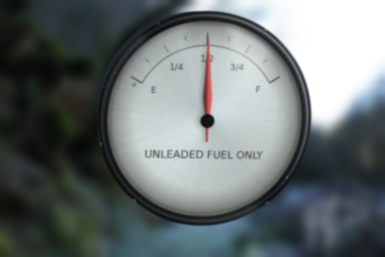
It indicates 0.5
